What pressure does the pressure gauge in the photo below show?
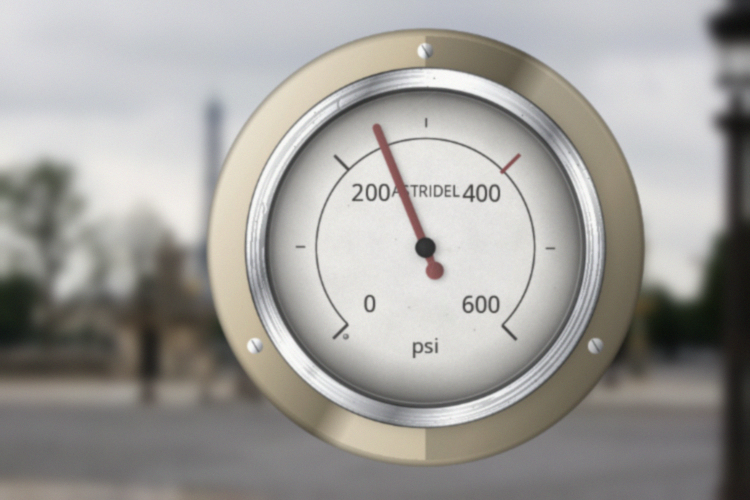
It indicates 250 psi
